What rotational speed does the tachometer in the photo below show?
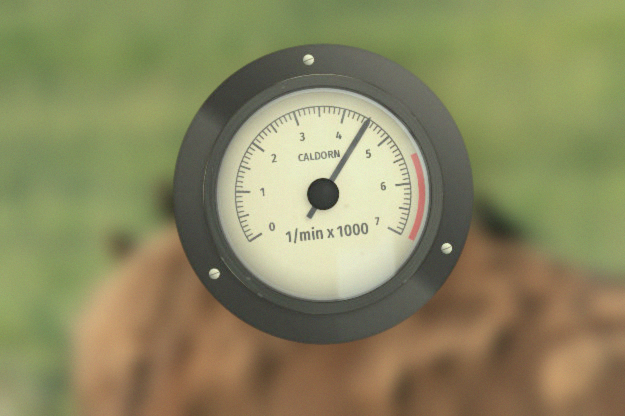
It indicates 4500 rpm
